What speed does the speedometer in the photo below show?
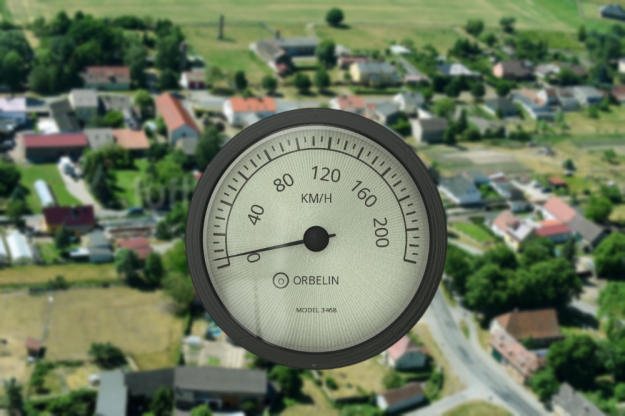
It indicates 5 km/h
